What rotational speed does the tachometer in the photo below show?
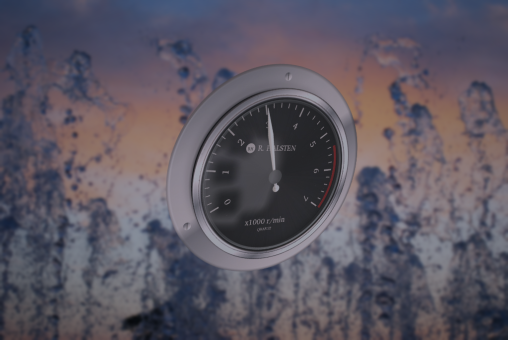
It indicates 3000 rpm
